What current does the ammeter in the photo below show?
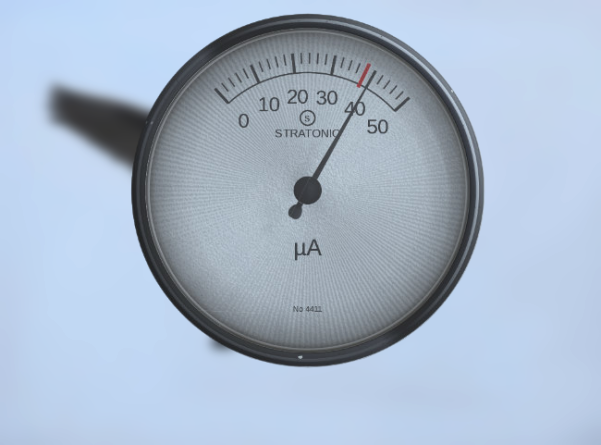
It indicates 40 µA
